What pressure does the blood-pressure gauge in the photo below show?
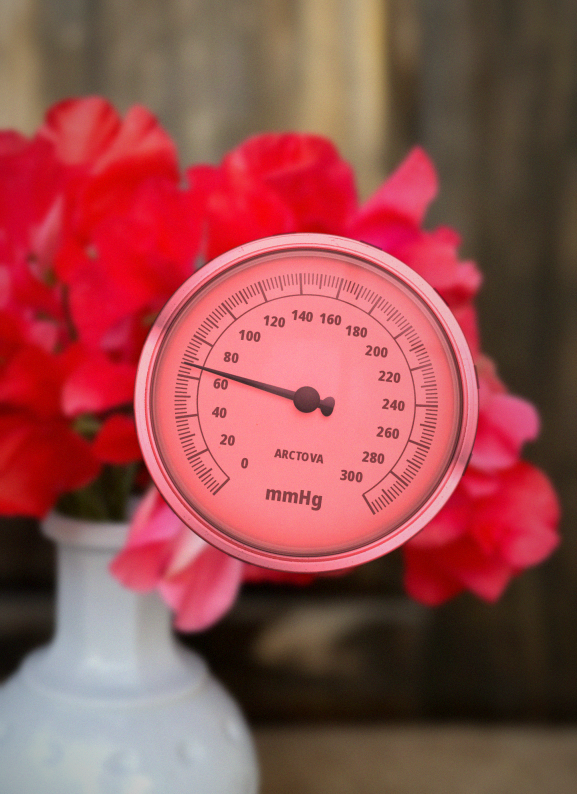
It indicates 66 mmHg
